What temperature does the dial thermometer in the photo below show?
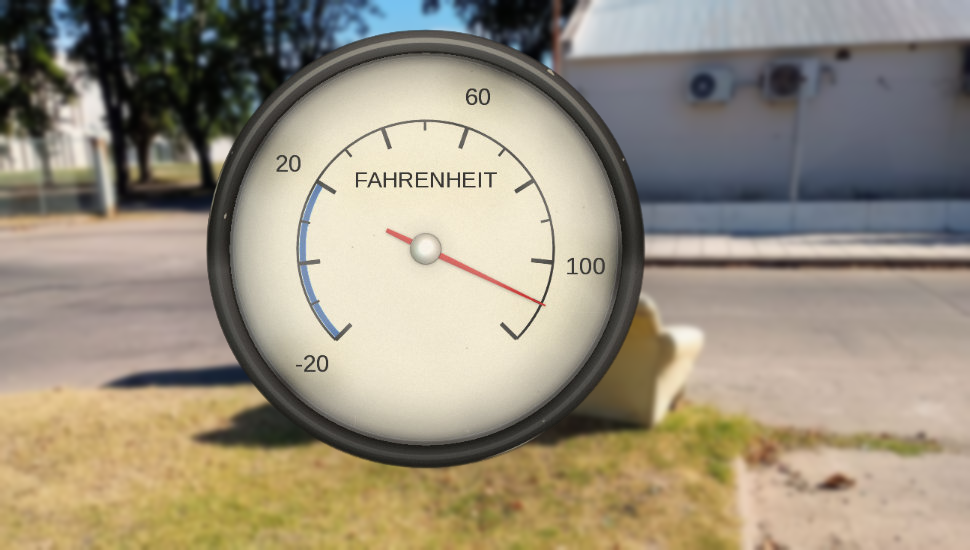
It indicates 110 °F
